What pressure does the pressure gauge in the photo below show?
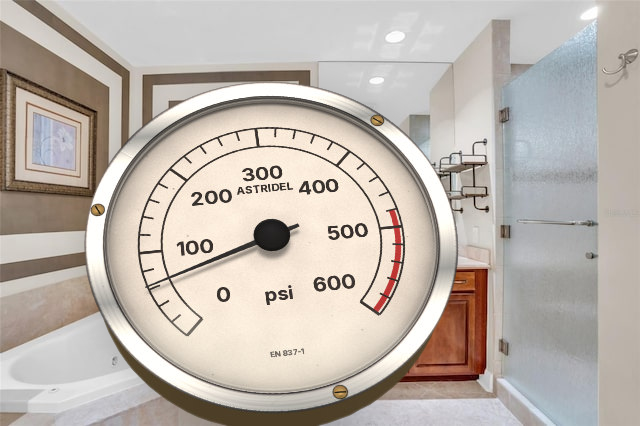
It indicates 60 psi
